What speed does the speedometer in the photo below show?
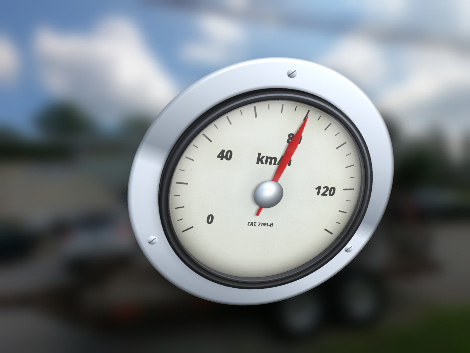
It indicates 80 km/h
